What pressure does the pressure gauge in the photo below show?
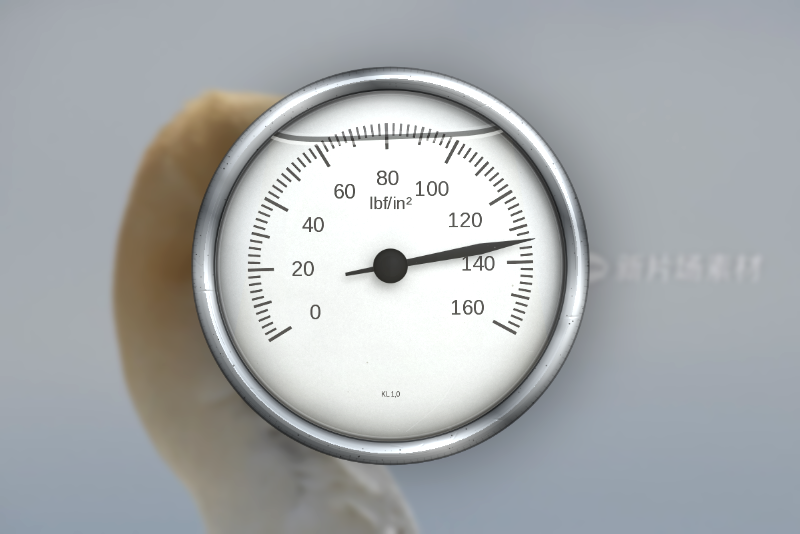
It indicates 134 psi
